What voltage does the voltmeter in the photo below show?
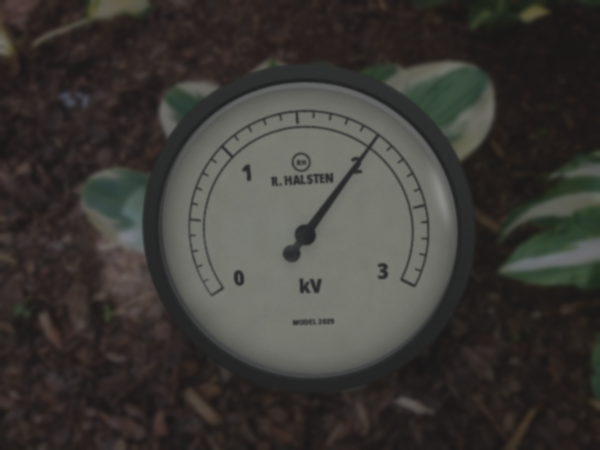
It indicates 2 kV
